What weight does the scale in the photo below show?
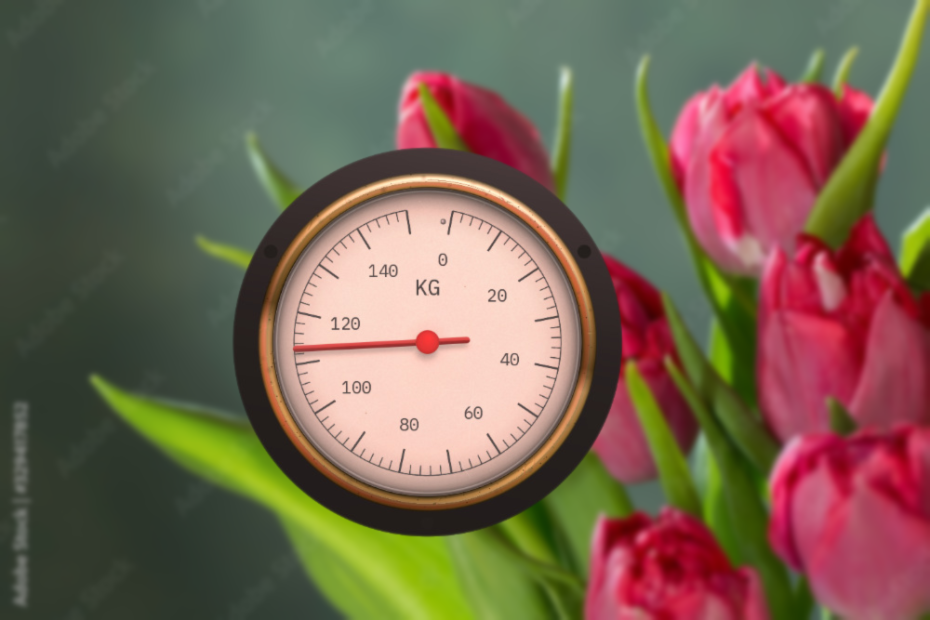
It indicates 113 kg
